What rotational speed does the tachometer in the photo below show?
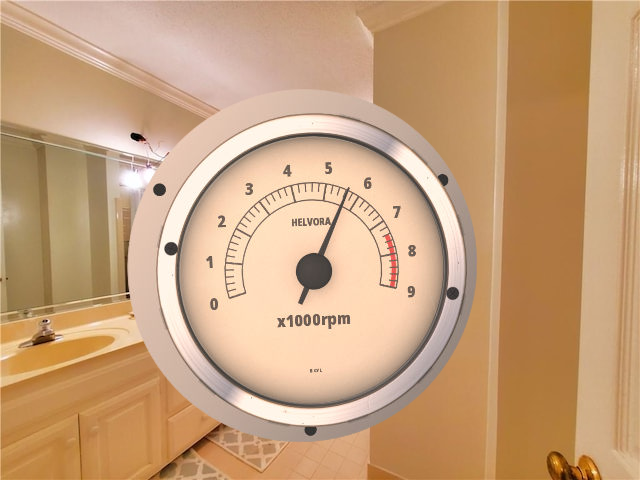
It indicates 5600 rpm
